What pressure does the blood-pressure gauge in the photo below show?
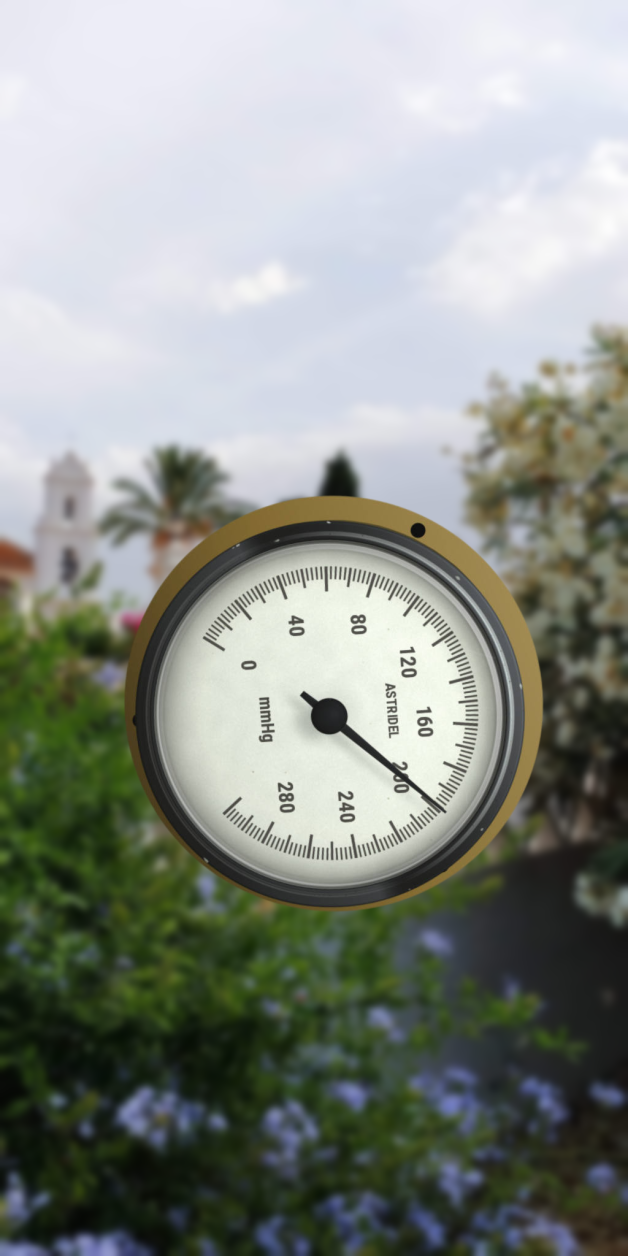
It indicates 198 mmHg
